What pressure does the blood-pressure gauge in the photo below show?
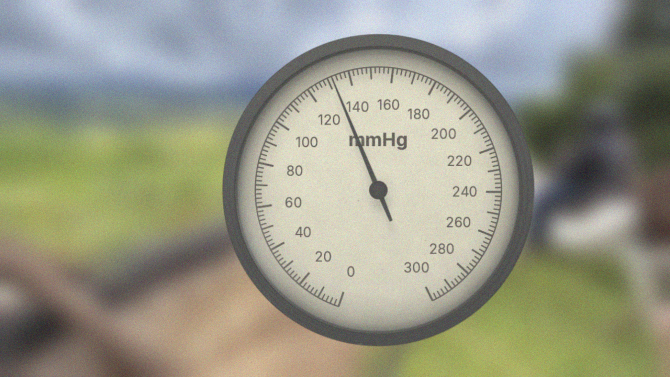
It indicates 132 mmHg
